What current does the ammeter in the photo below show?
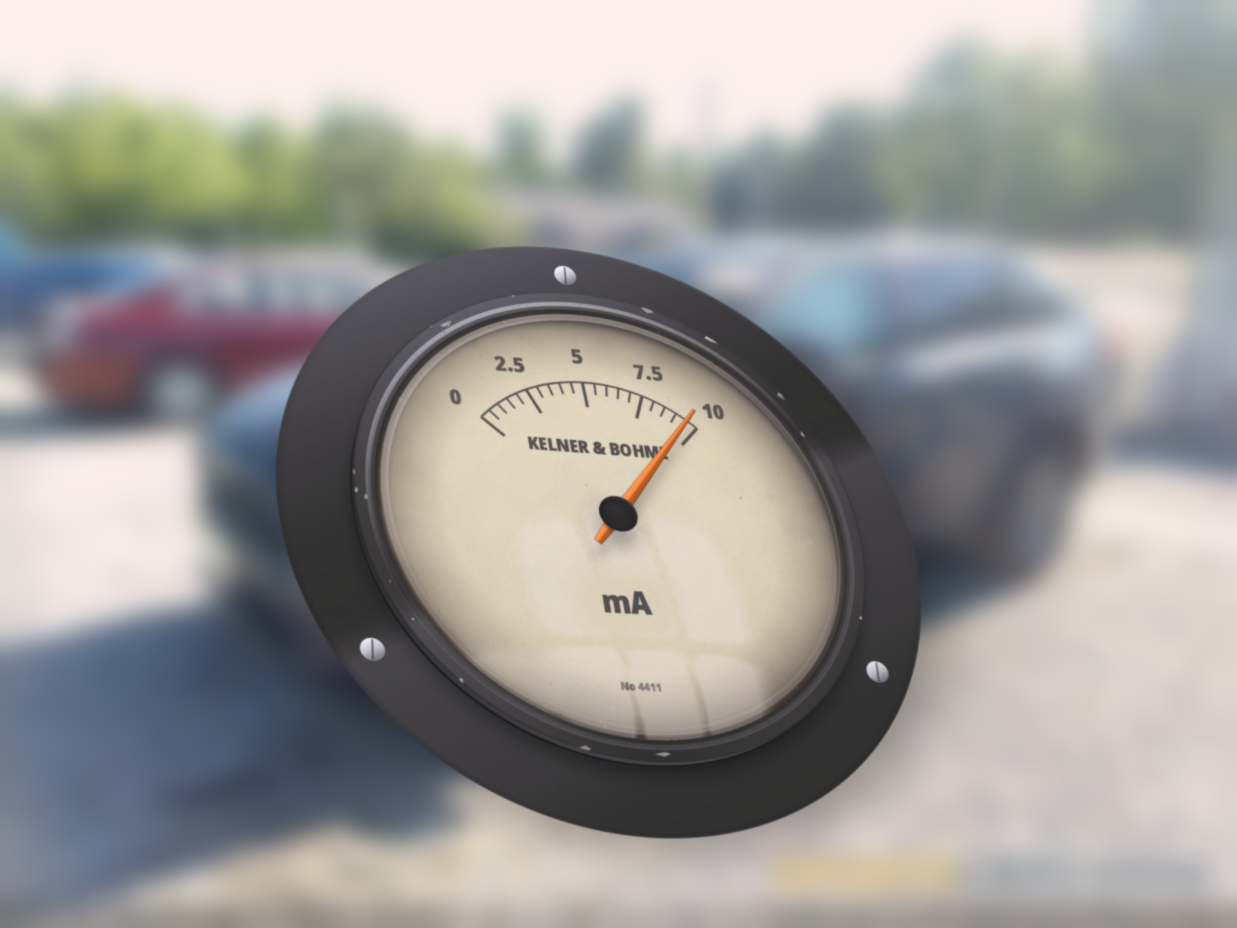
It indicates 9.5 mA
